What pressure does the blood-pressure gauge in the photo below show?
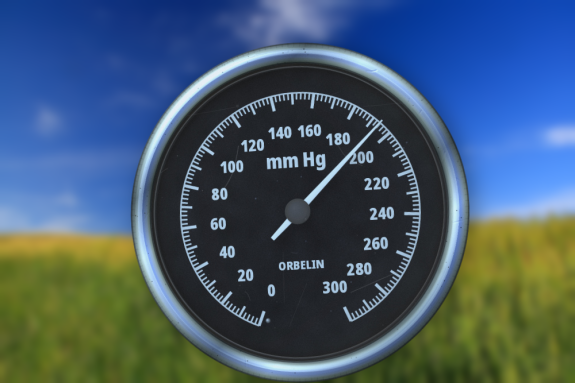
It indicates 194 mmHg
